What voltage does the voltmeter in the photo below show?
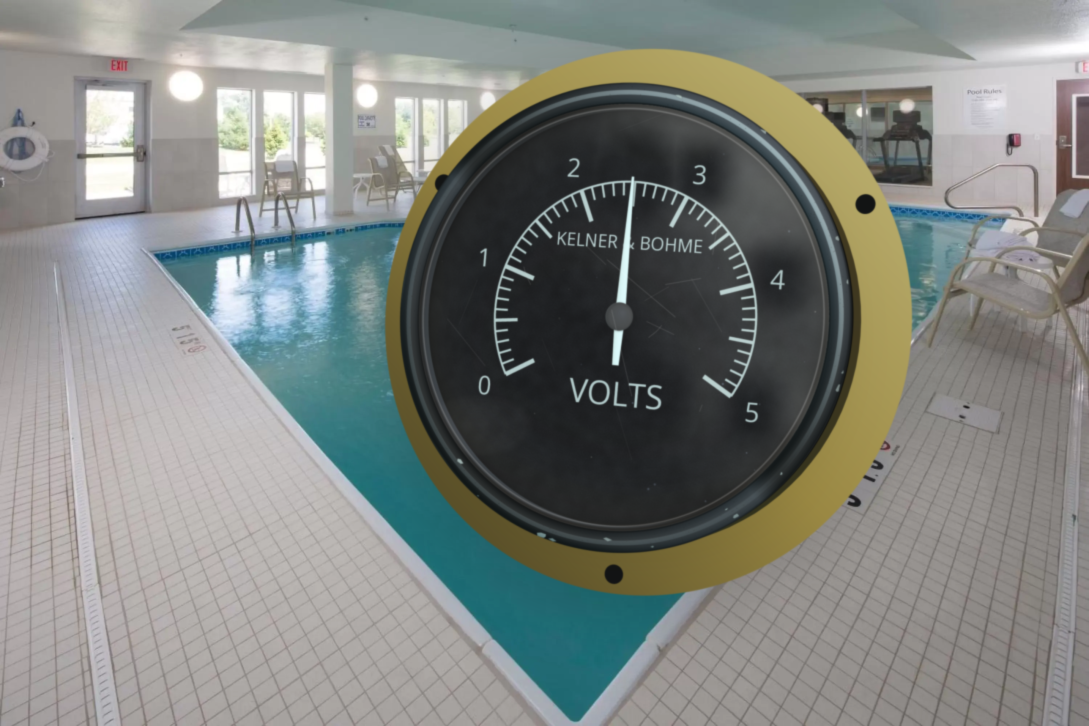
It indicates 2.5 V
